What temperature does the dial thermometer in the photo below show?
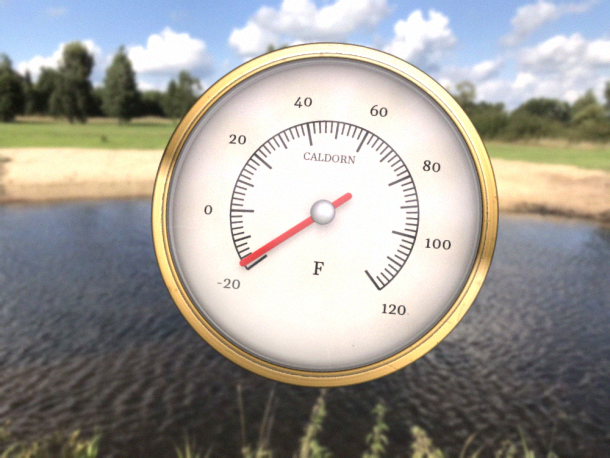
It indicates -18 °F
